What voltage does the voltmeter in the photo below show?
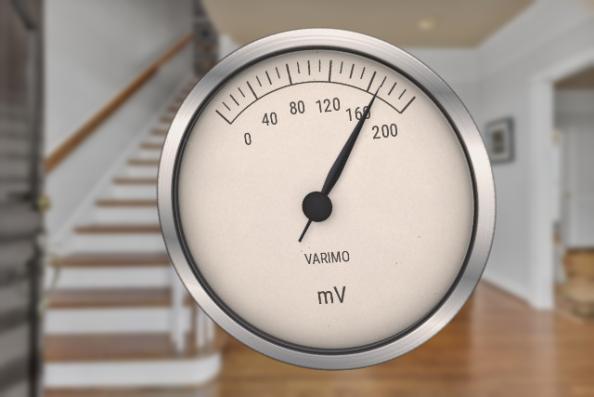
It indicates 170 mV
